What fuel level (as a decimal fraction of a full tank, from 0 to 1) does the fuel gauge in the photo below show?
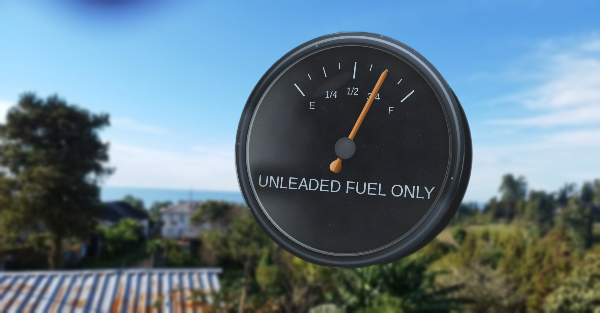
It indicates 0.75
